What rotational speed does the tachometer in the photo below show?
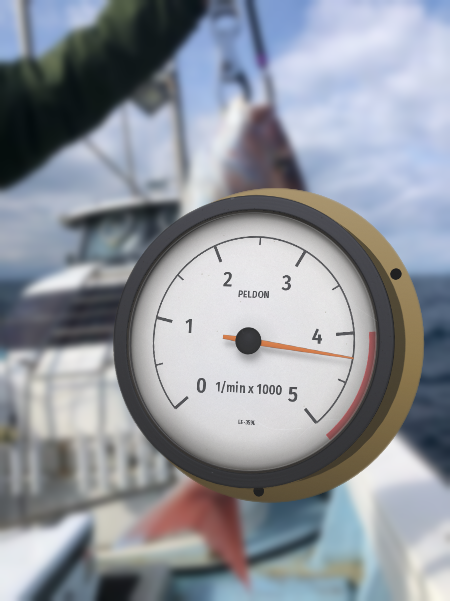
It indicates 4250 rpm
